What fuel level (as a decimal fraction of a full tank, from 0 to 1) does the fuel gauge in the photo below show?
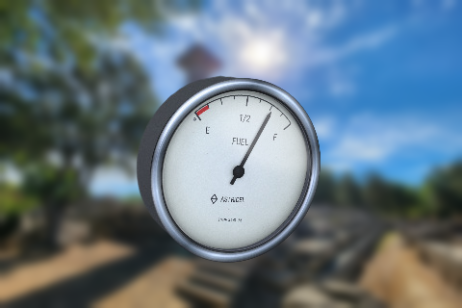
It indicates 0.75
